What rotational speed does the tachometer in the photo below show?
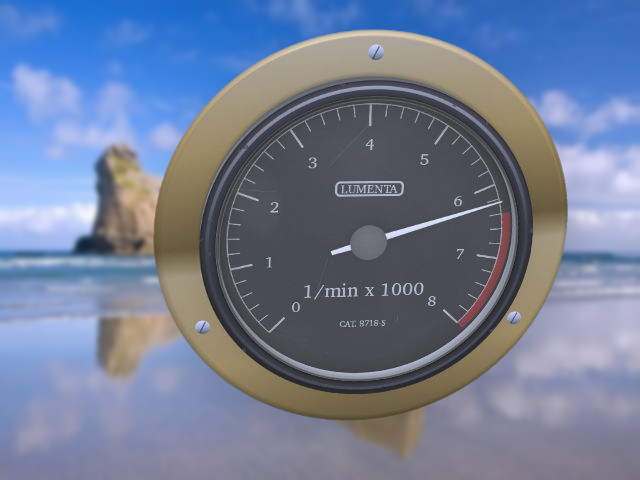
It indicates 6200 rpm
